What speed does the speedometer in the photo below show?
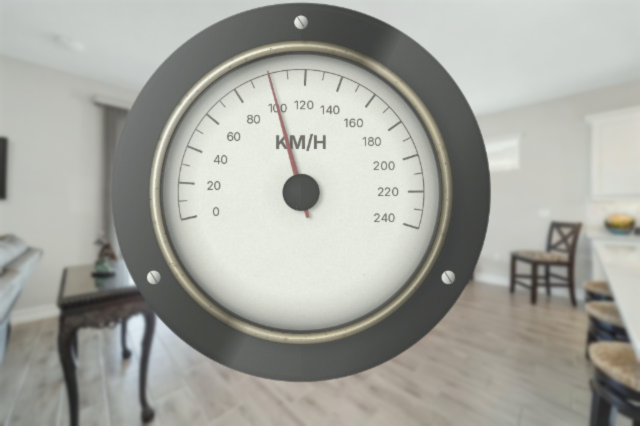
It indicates 100 km/h
